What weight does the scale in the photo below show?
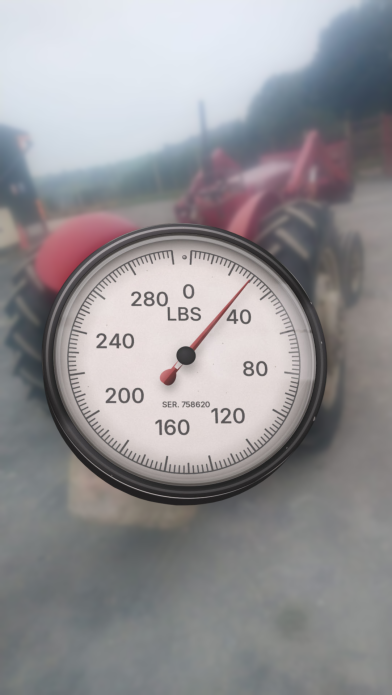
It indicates 30 lb
